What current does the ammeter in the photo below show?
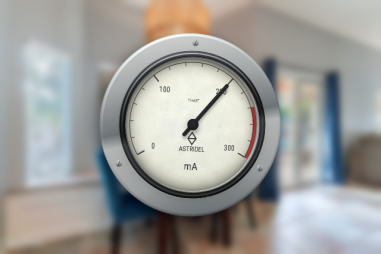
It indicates 200 mA
